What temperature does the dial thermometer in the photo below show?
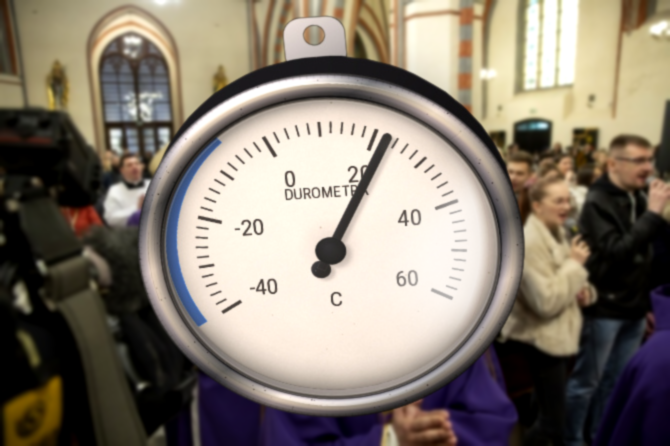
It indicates 22 °C
